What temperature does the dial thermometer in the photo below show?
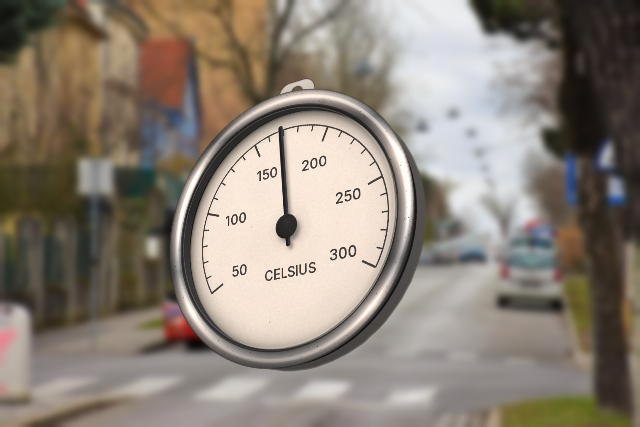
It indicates 170 °C
